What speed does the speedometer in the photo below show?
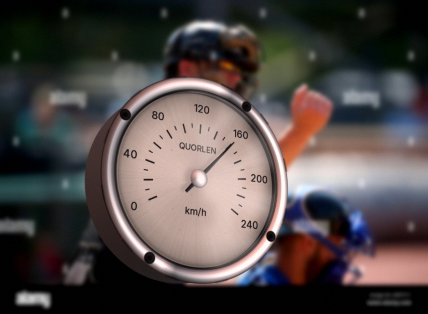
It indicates 160 km/h
